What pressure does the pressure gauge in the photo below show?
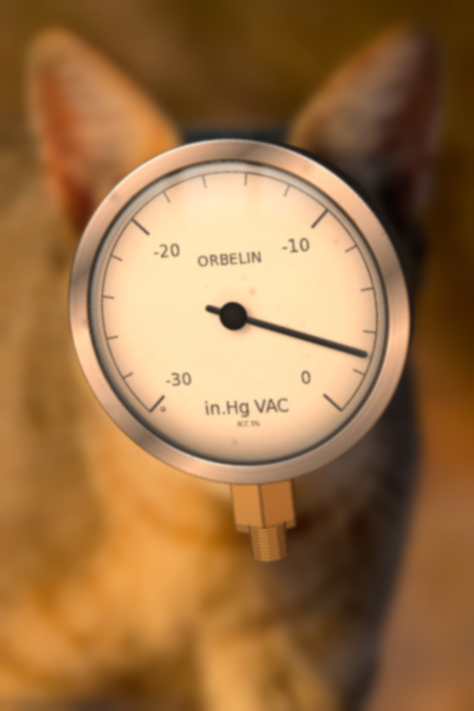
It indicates -3 inHg
